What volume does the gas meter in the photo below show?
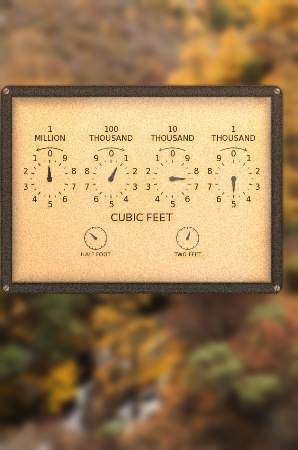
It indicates 7500 ft³
